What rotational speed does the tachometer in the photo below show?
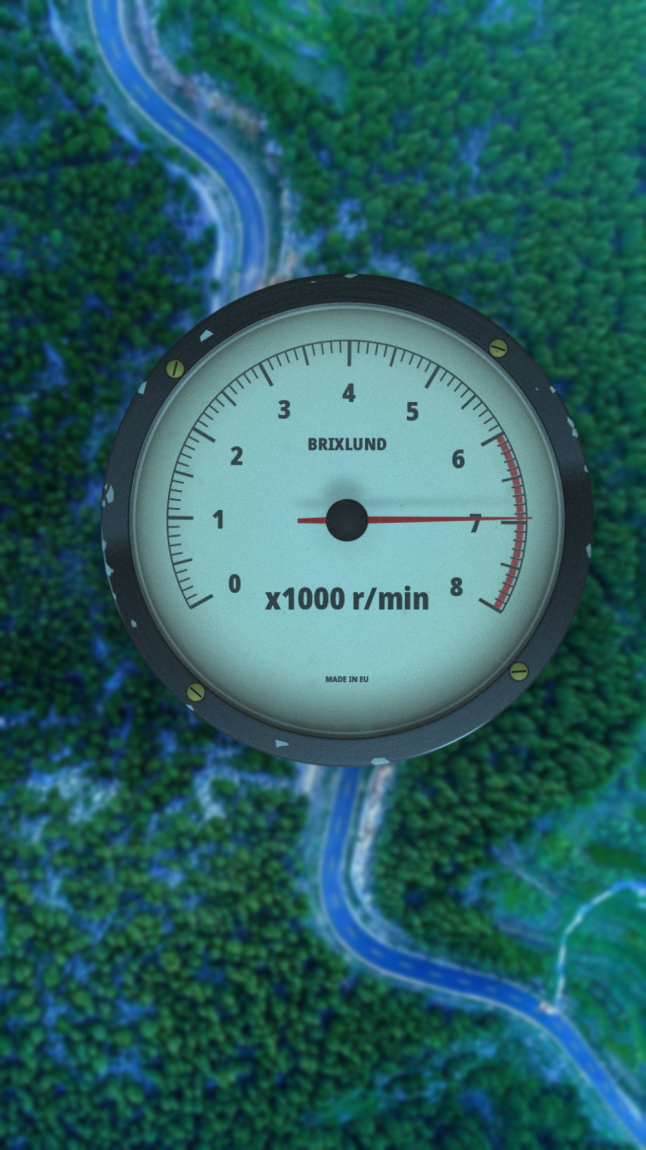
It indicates 6950 rpm
